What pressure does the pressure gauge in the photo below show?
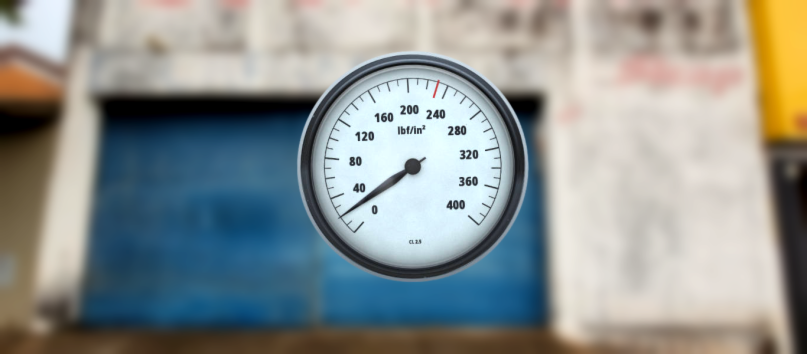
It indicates 20 psi
